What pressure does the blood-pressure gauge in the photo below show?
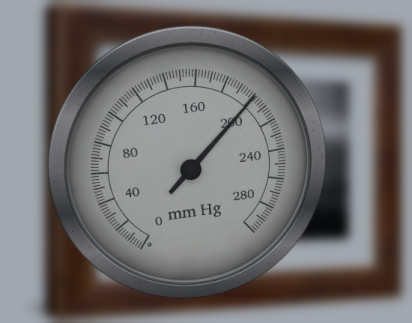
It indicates 200 mmHg
